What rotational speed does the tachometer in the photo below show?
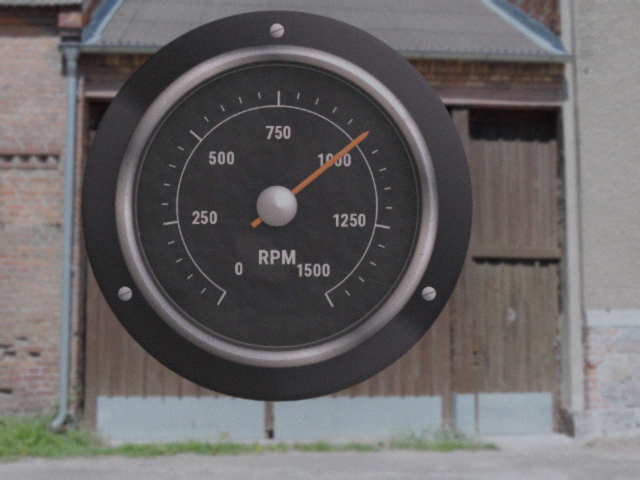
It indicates 1000 rpm
